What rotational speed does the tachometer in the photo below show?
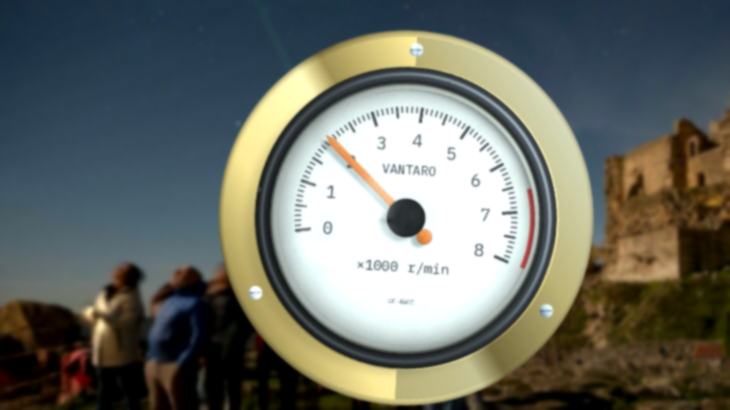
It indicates 2000 rpm
